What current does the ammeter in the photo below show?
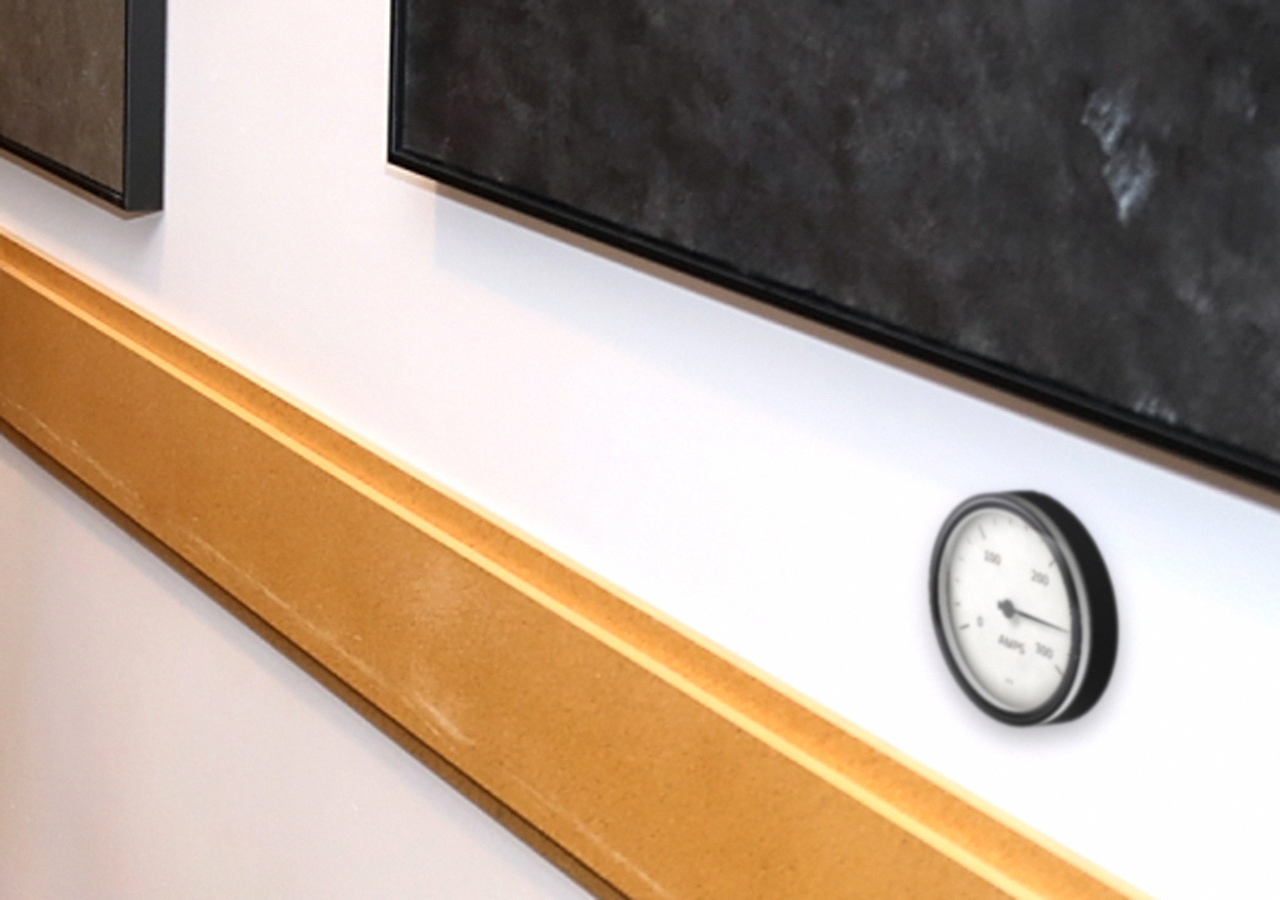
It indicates 260 A
